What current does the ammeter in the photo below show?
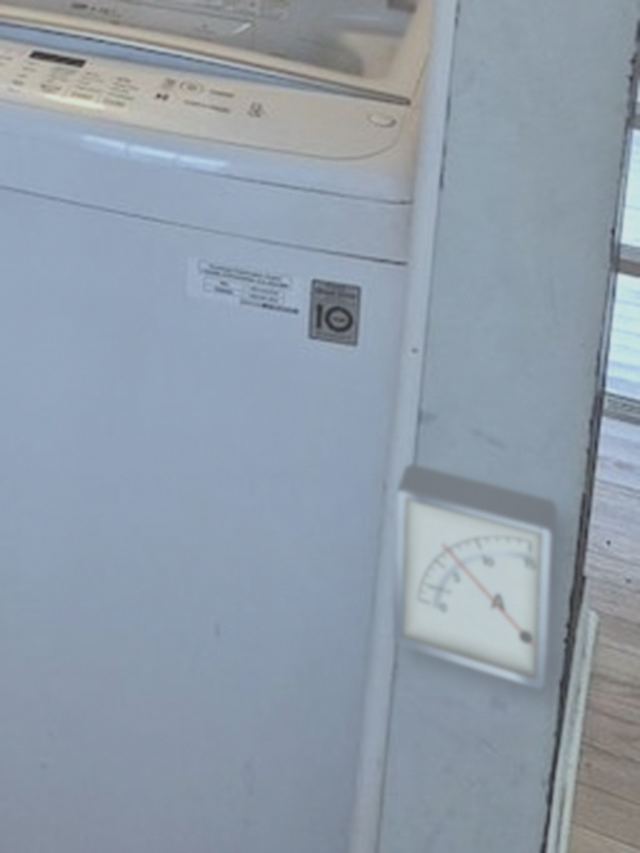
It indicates 7 A
